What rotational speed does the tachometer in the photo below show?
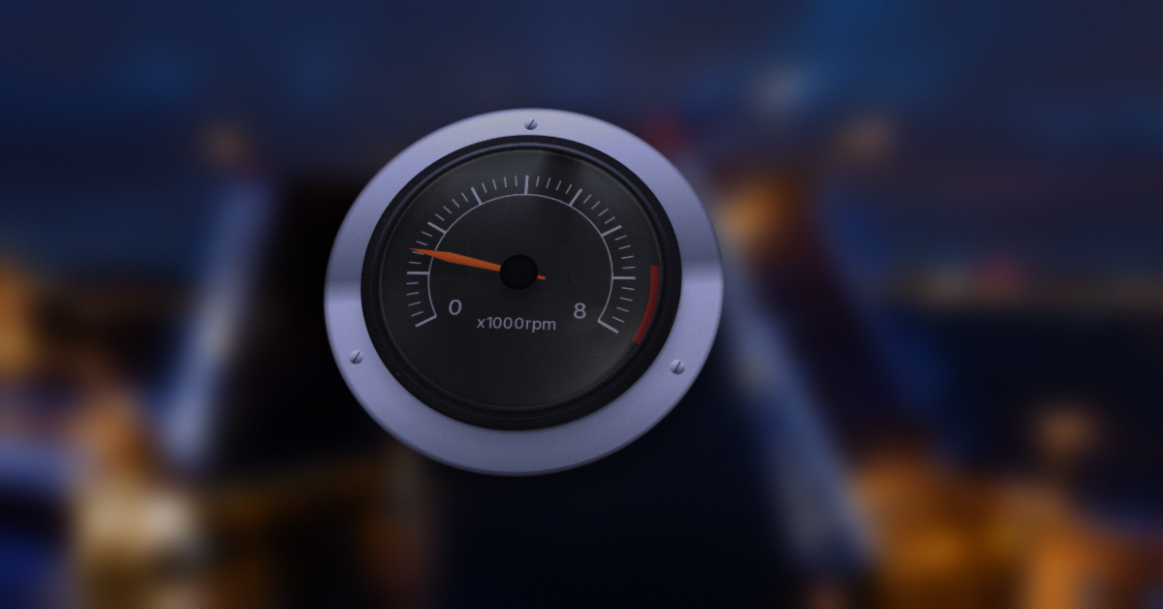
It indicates 1400 rpm
